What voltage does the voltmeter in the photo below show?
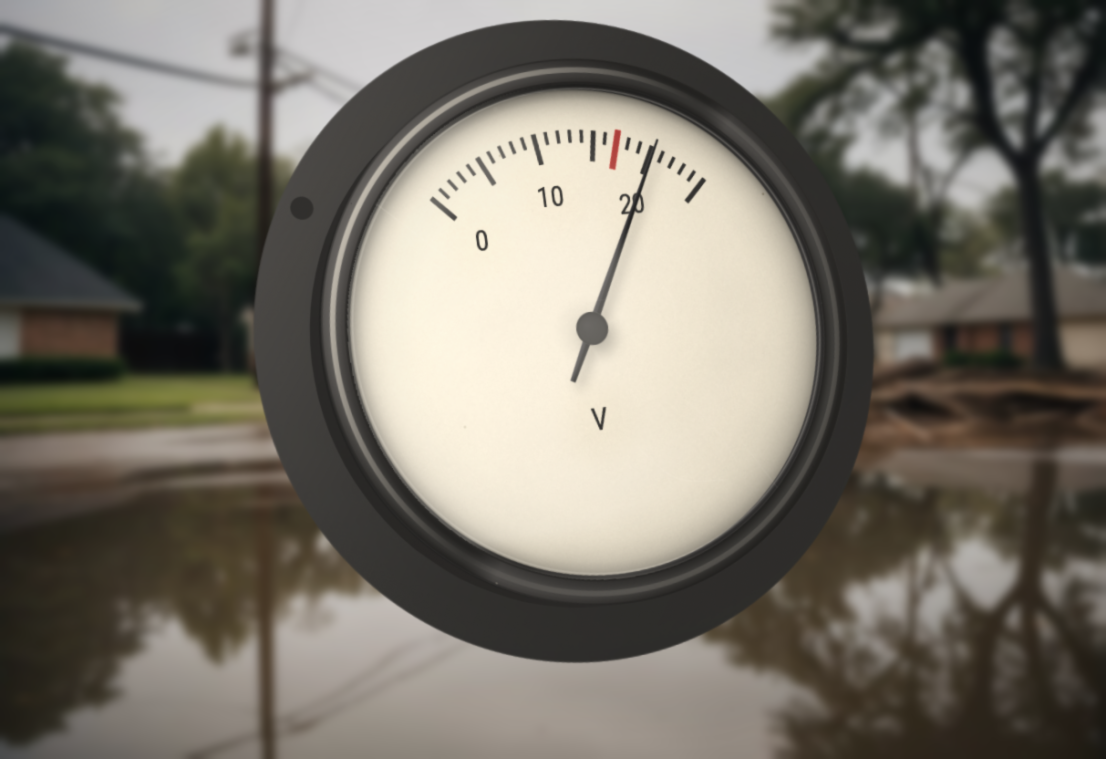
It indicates 20 V
